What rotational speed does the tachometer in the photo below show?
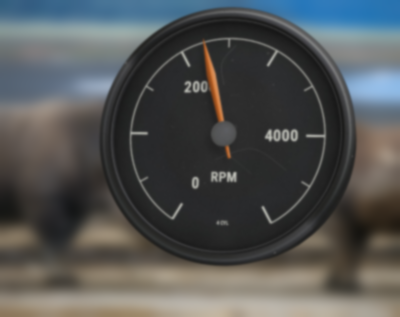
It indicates 2250 rpm
